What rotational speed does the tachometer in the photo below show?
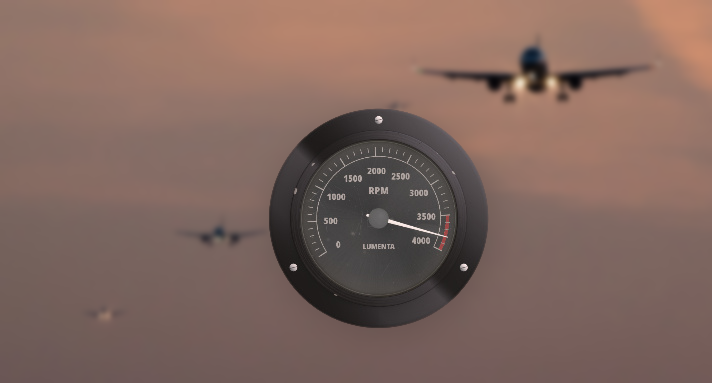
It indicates 3800 rpm
